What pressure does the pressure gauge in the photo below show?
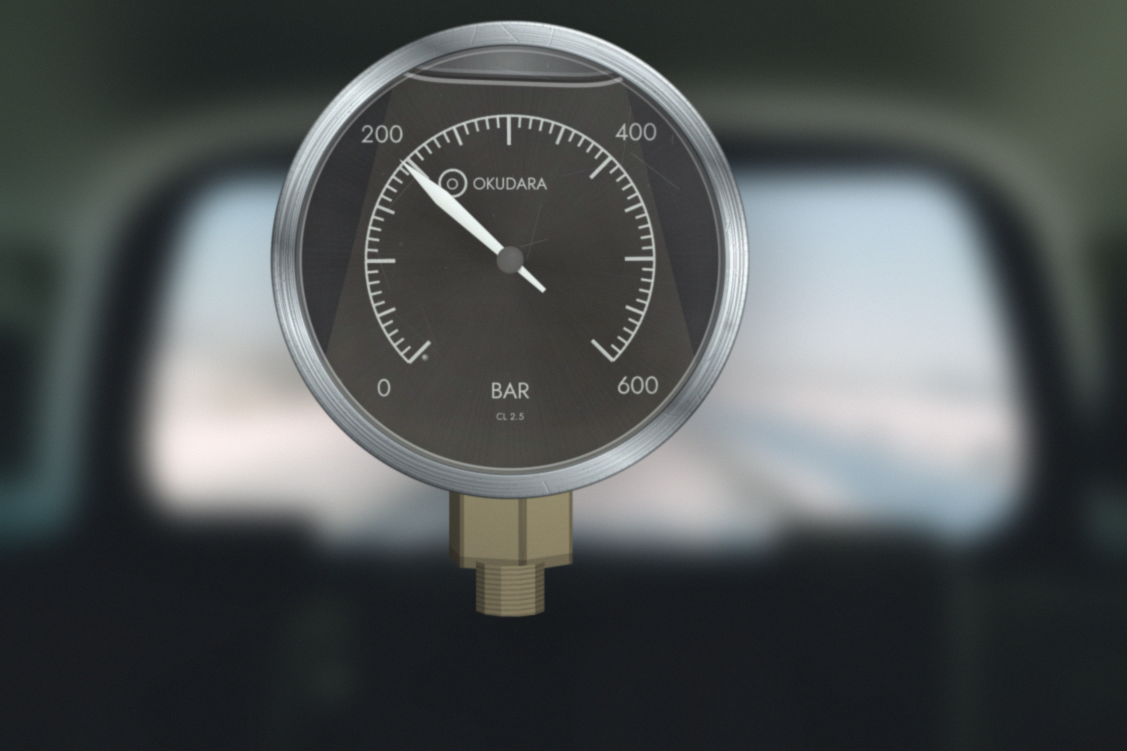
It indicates 195 bar
